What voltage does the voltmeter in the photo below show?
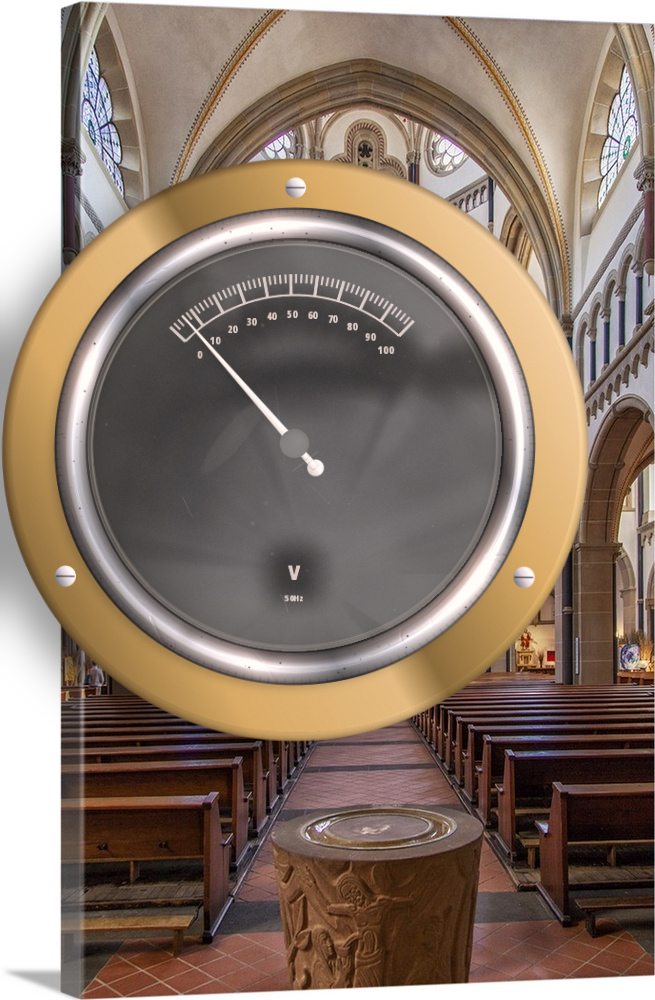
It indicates 6 V
